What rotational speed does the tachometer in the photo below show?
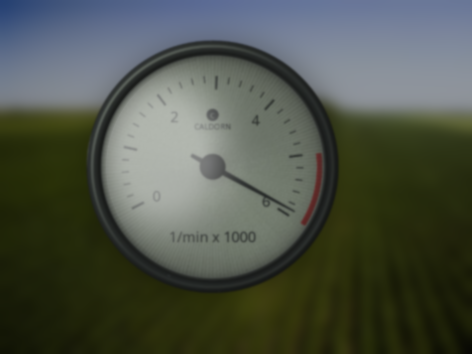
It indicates 5900 rpm
